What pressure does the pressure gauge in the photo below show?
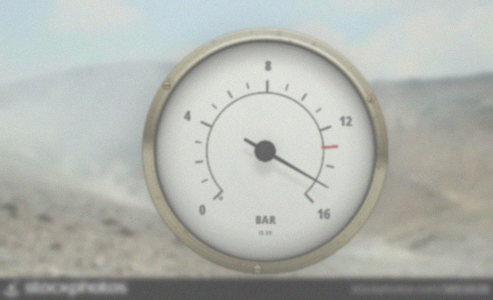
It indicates 15 bar
